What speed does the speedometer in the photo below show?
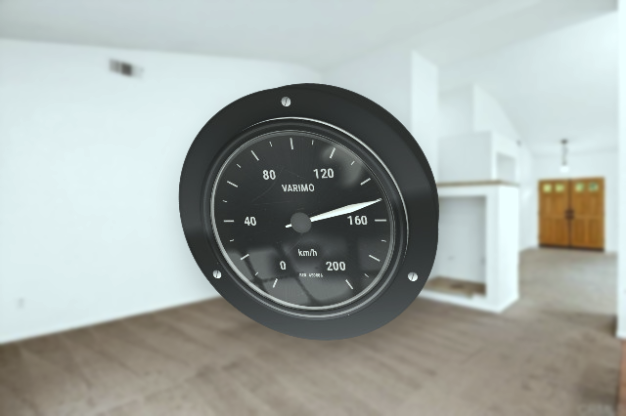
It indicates 150 km/h
